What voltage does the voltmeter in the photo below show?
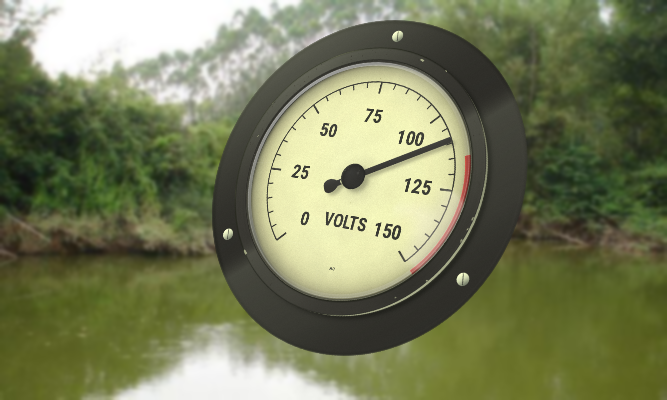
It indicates 110 V
